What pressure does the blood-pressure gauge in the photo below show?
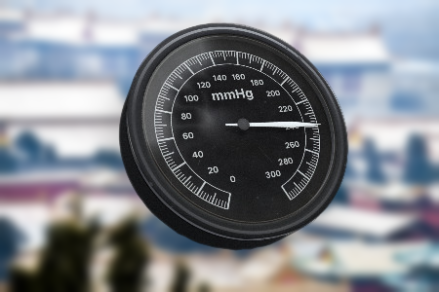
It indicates 240 mmHg
